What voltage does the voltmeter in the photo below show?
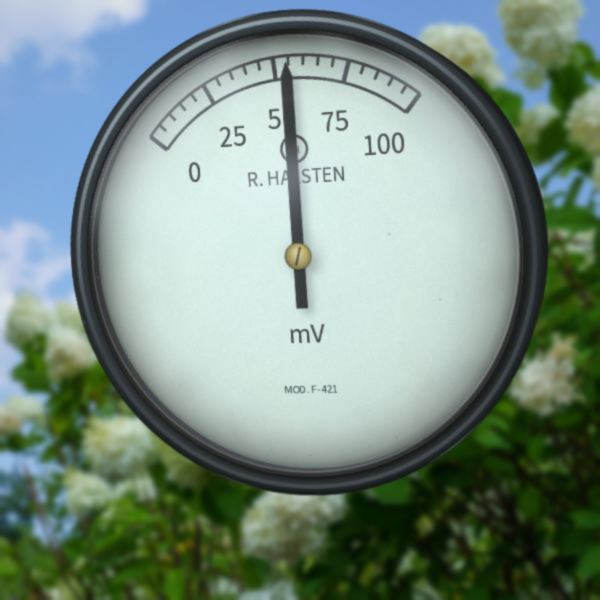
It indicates 55 mV
